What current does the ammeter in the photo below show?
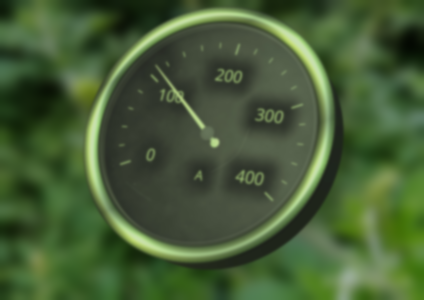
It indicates 110 A
